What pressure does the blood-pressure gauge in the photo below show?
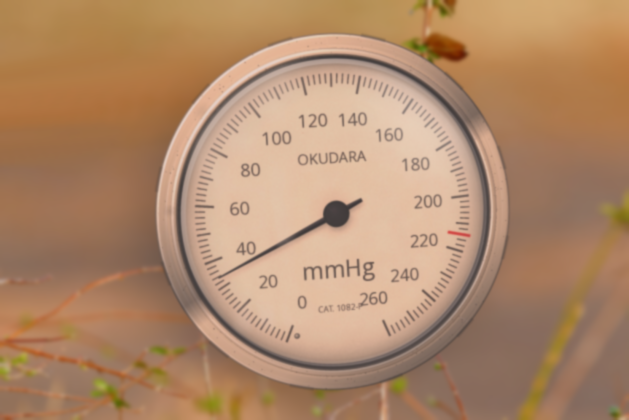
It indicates 34 mmHg
